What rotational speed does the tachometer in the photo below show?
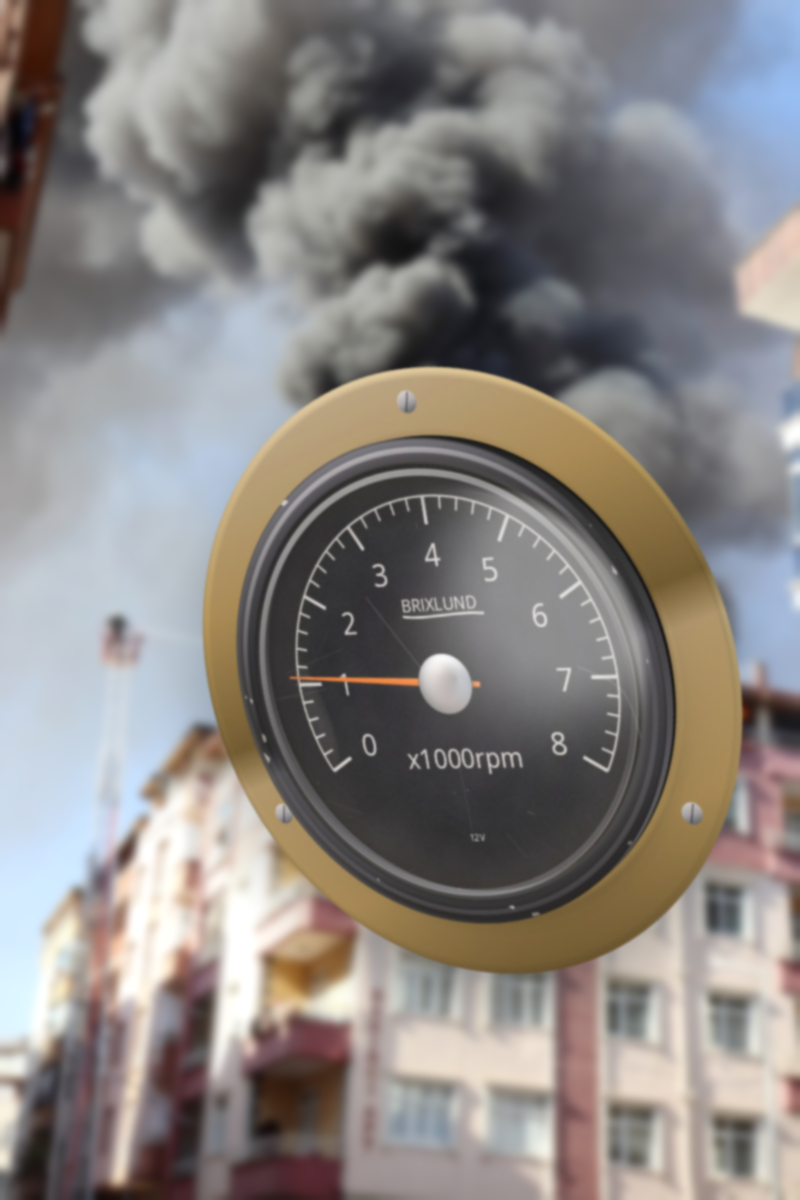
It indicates 1100 rpm
